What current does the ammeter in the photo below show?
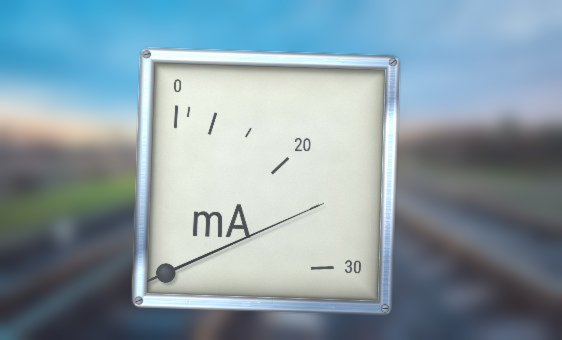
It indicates 25 mA
